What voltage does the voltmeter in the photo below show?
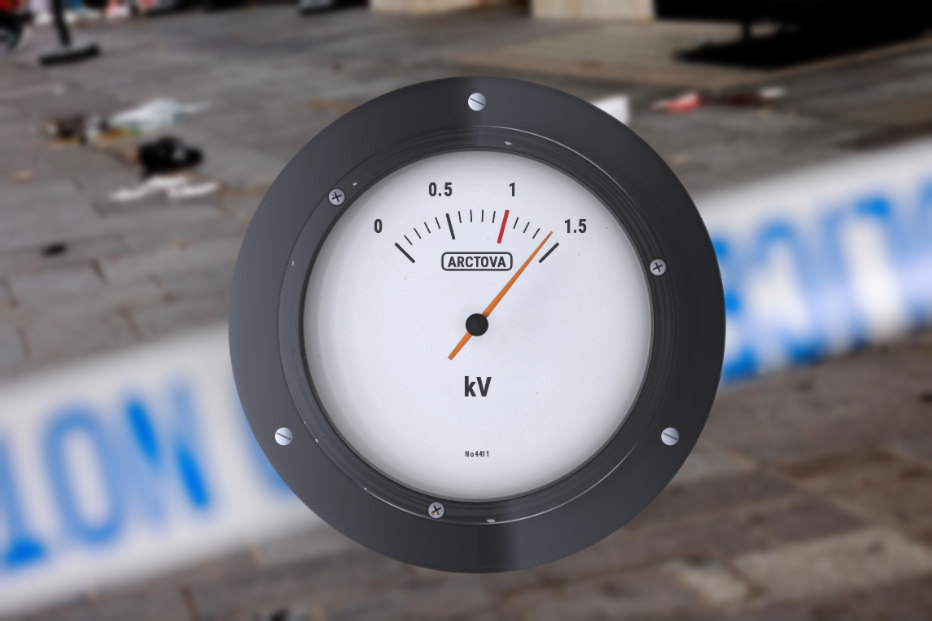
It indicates 1.4 kV
